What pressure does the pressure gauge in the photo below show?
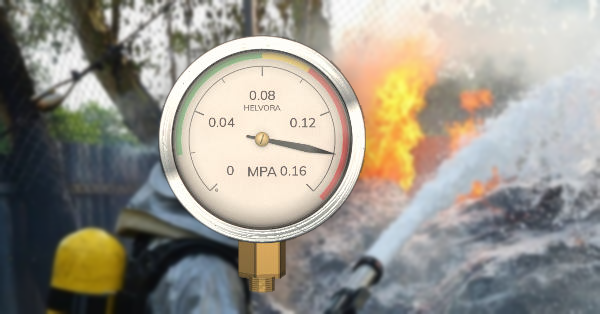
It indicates 0.14 MPa
